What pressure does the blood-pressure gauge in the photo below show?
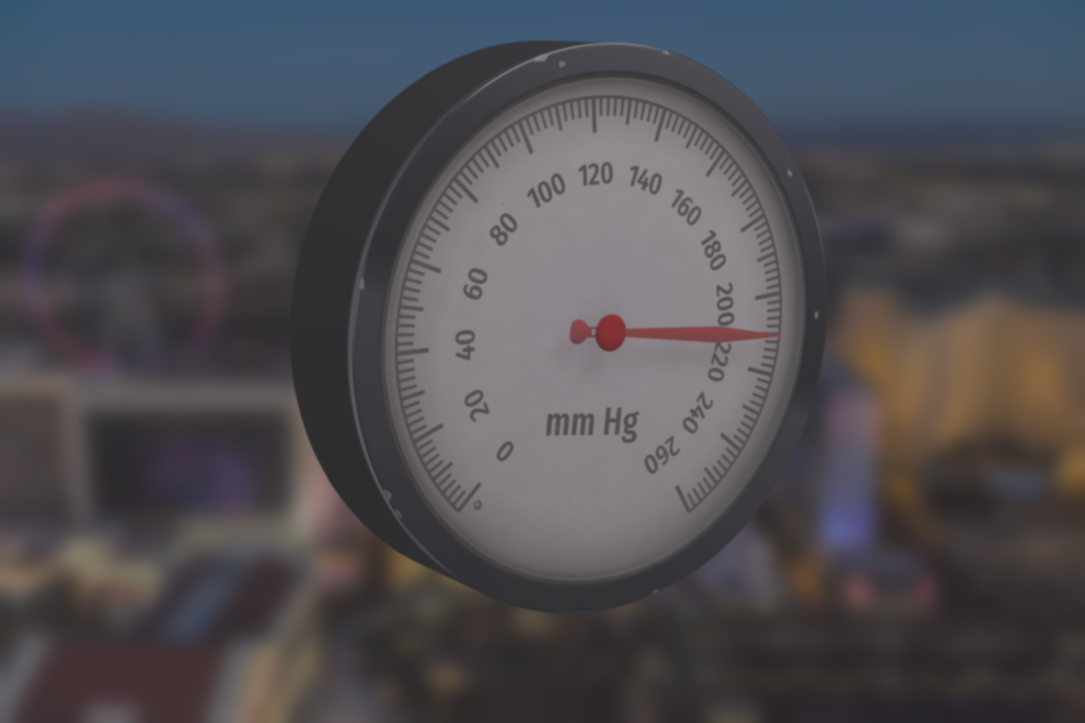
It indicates 210 mmHg
